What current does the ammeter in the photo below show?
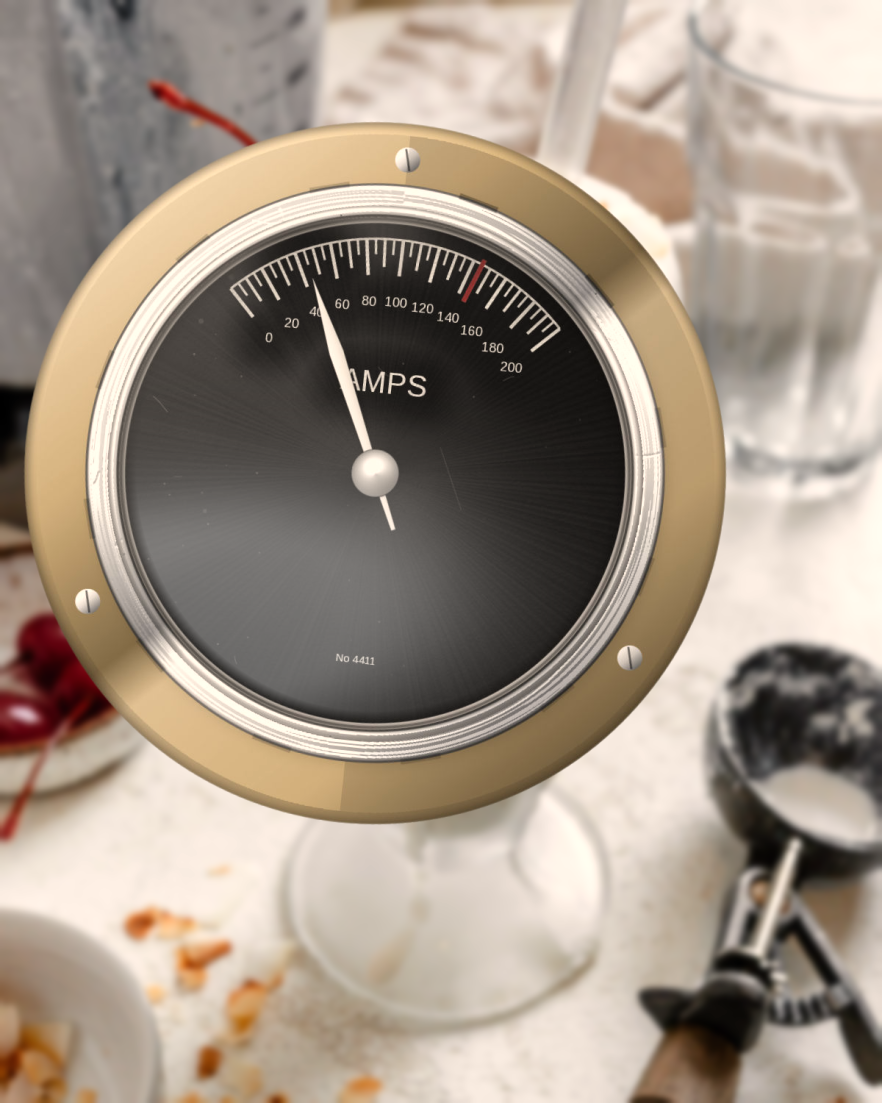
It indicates 45 A
